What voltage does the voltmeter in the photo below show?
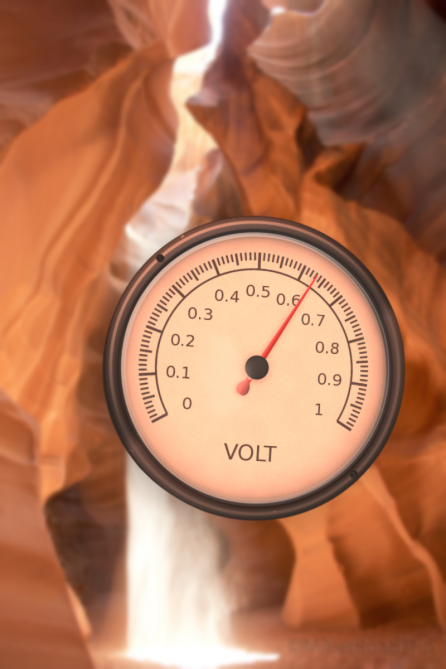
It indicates 0.63 V
